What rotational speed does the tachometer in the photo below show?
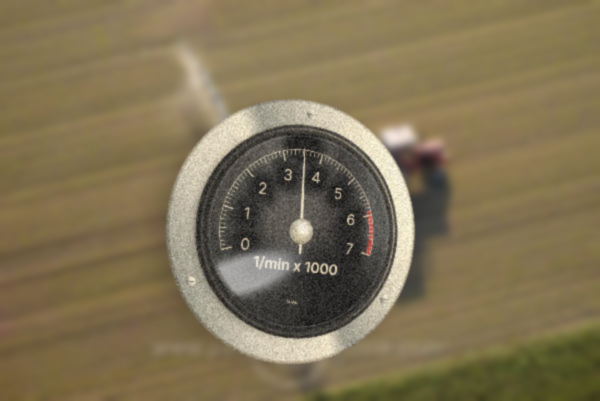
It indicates 3500 rpm
